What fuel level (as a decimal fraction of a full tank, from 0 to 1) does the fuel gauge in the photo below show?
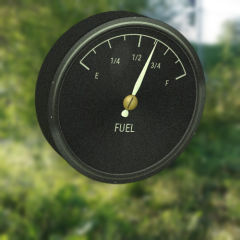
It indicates 0.625
